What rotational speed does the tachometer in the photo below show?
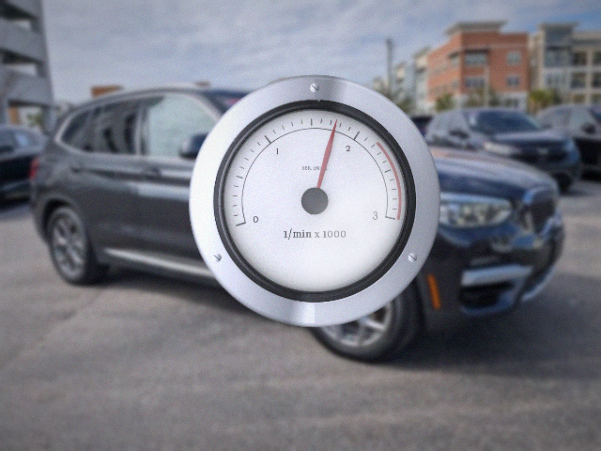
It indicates 1750 rpm
